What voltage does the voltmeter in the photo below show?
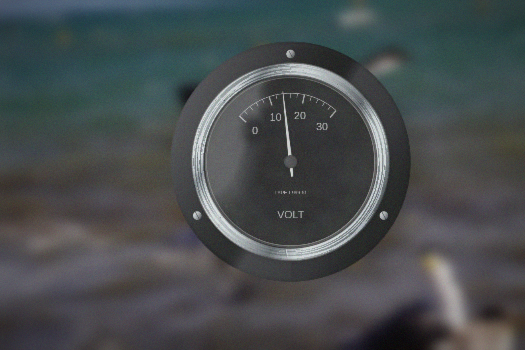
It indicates 14 V
